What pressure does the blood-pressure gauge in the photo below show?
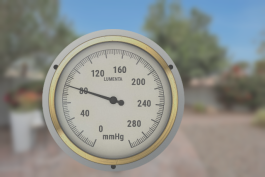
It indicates 80 mmHg
